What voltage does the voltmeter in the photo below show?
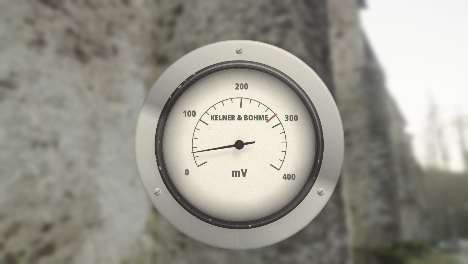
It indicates 30 mV
